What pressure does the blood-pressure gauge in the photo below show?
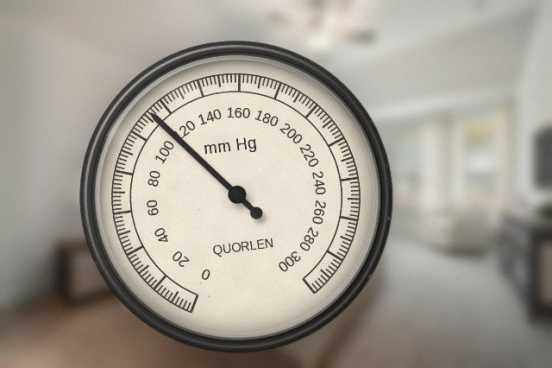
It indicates 112 mmHg
